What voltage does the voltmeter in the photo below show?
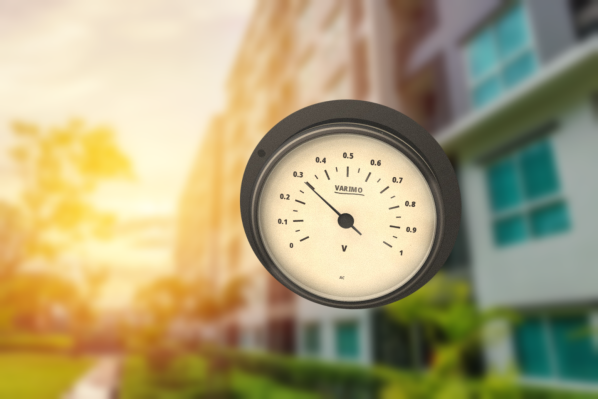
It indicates 0.3 V
